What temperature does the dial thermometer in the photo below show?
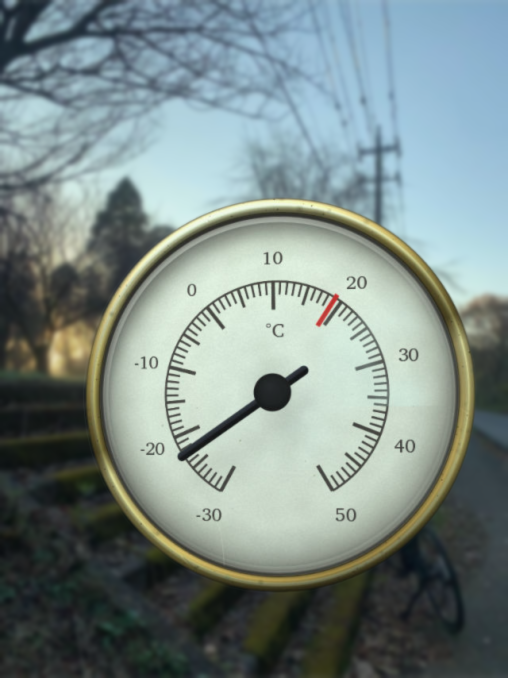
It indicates -23 °C
